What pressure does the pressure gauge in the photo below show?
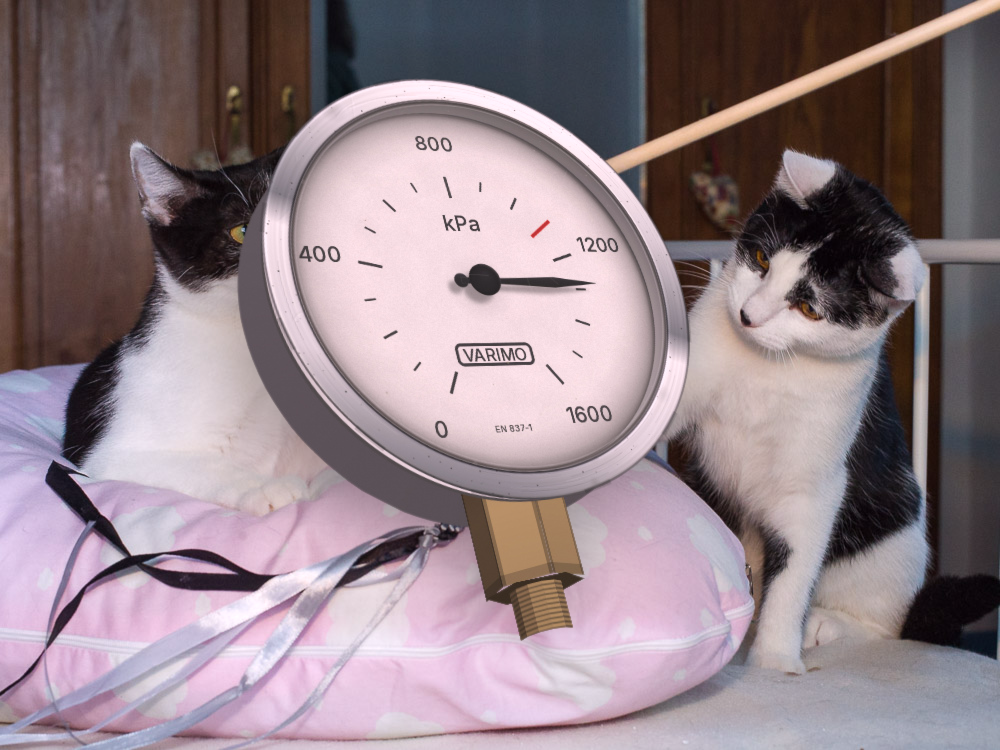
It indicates 1300 kPa
